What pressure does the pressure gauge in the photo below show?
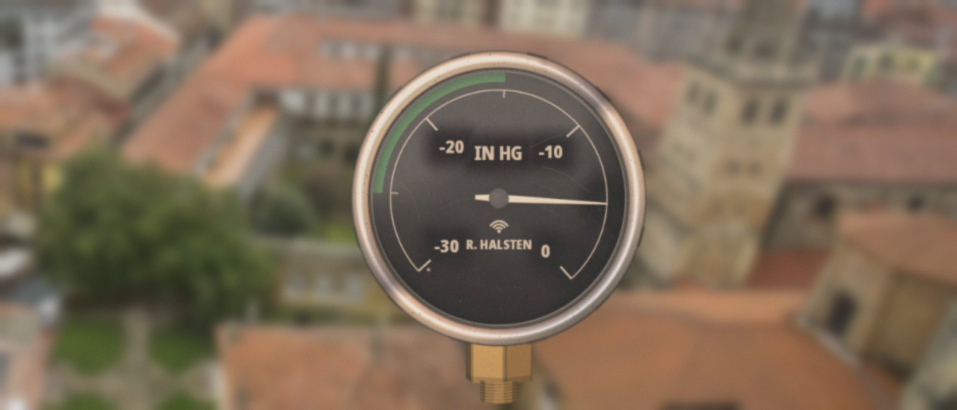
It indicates -5 inHg
